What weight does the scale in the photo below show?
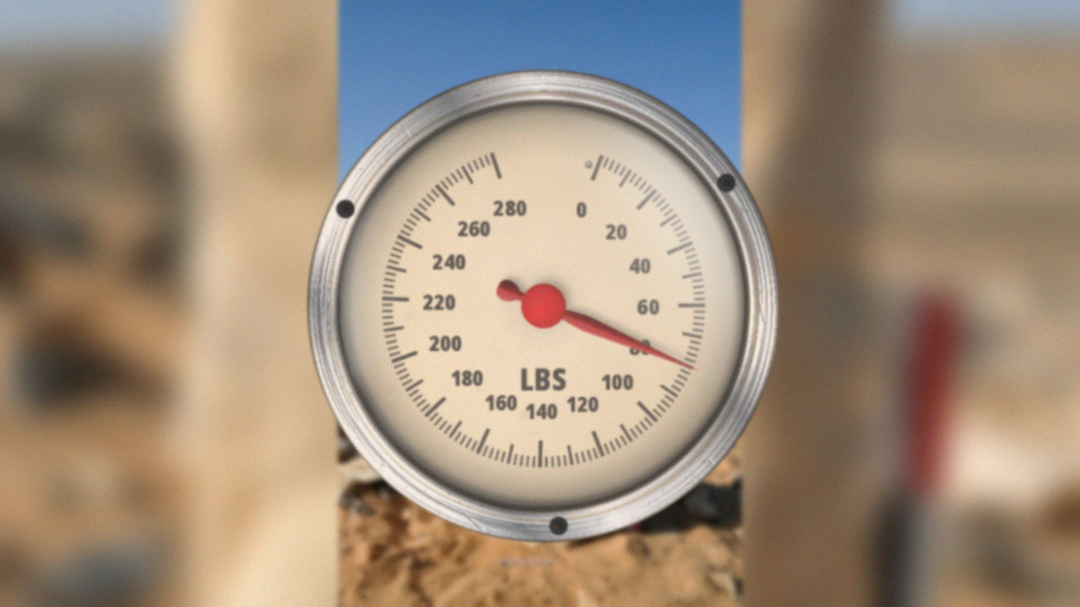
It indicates 80 lb
